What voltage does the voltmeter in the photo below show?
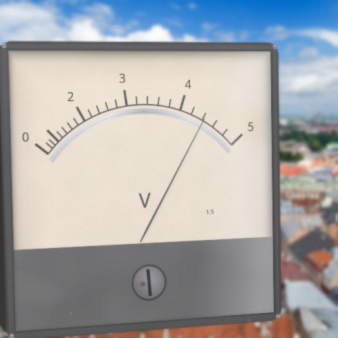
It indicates 4.4 V
